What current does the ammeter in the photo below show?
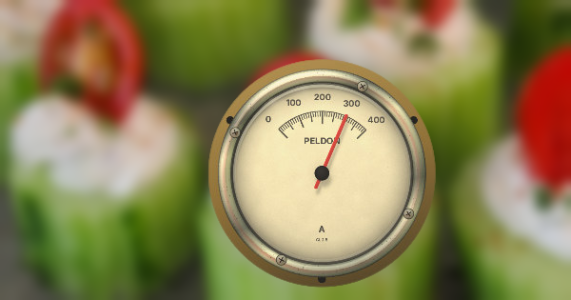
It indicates 300 A
